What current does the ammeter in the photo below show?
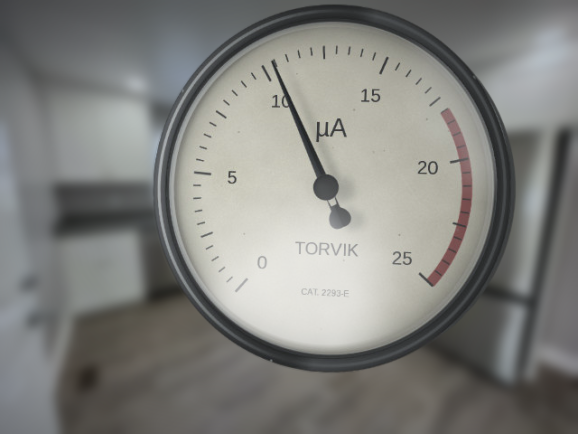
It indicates 10.5 µA
